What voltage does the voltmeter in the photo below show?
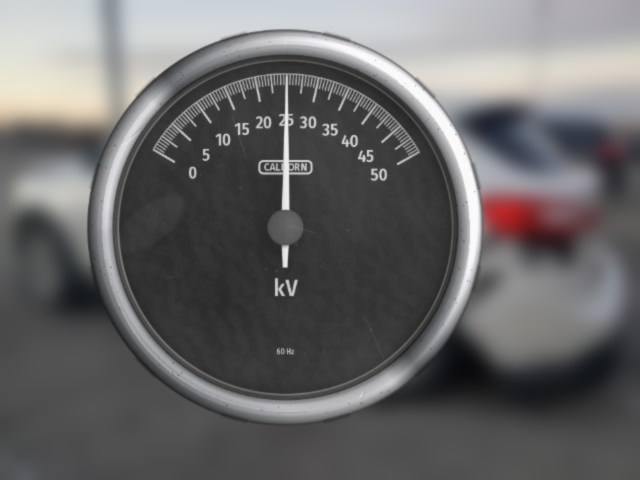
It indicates 25 kV
